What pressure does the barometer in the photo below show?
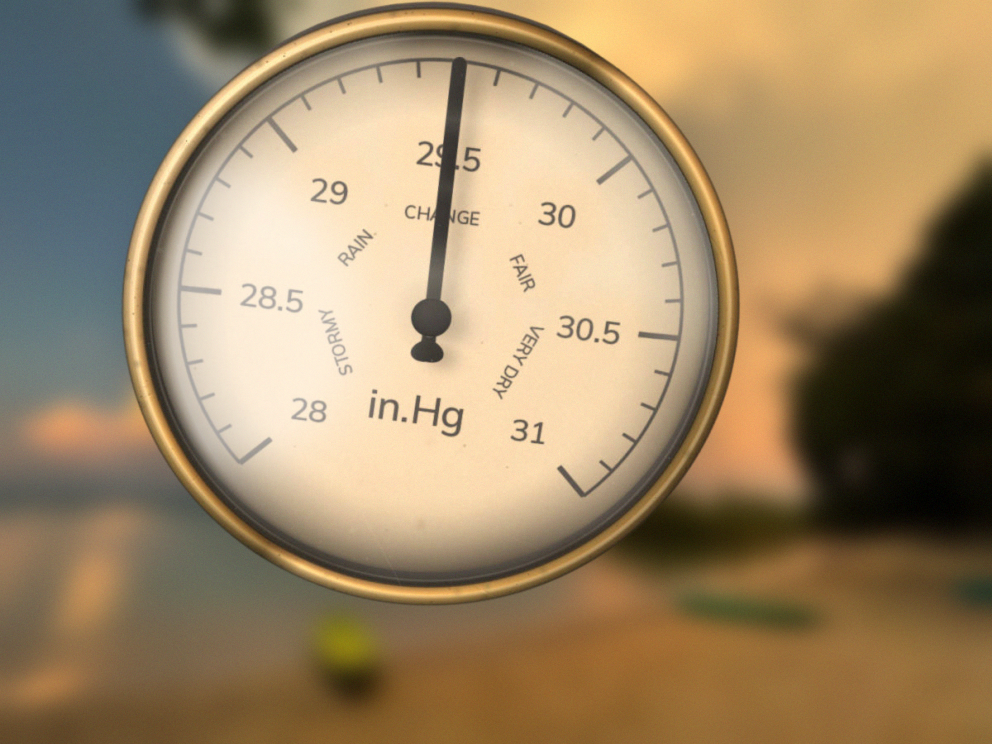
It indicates 29.5 inHg
